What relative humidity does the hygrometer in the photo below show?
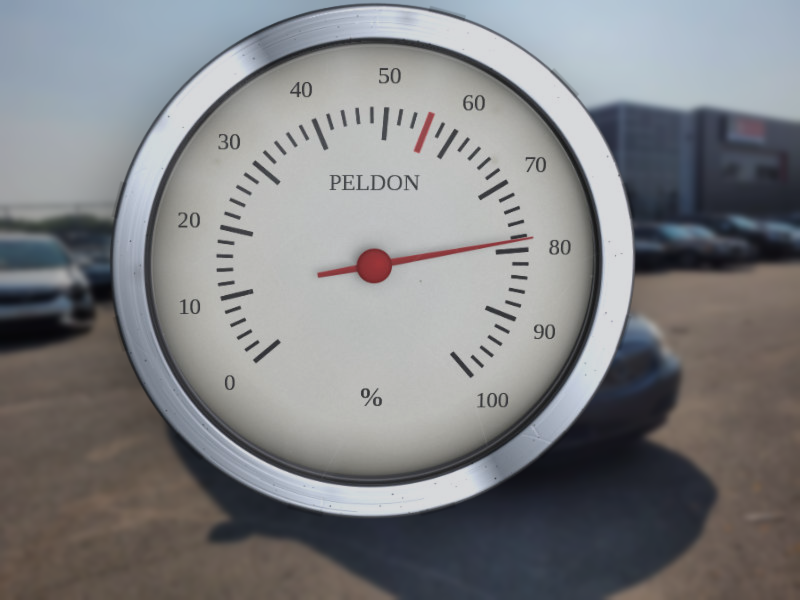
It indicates 78 %
